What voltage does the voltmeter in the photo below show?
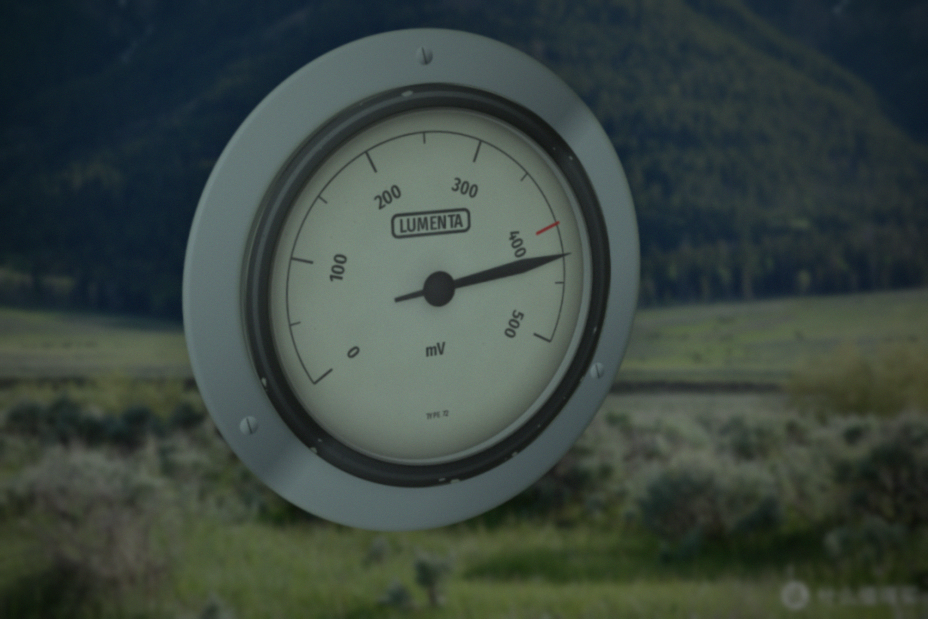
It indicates 425 mV
